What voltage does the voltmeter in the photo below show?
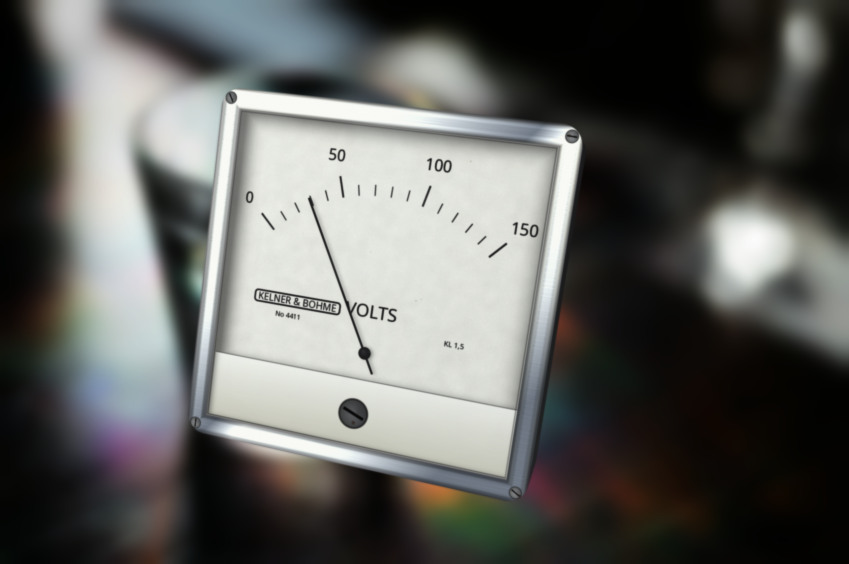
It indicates 30 V
